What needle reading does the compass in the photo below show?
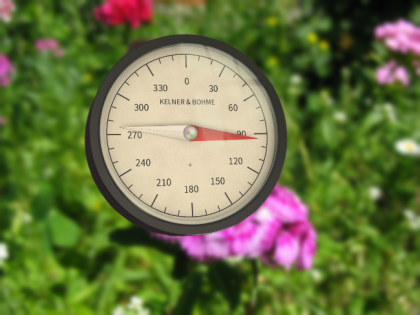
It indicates 95 °
